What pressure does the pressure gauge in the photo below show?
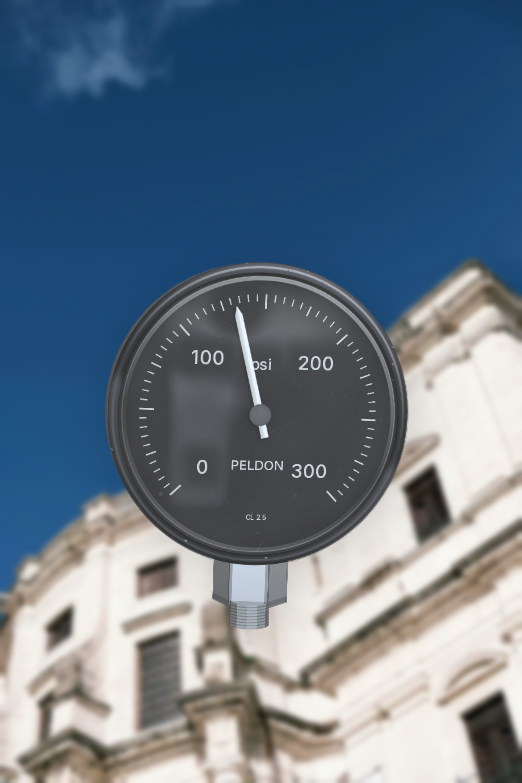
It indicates 132.5 psi
